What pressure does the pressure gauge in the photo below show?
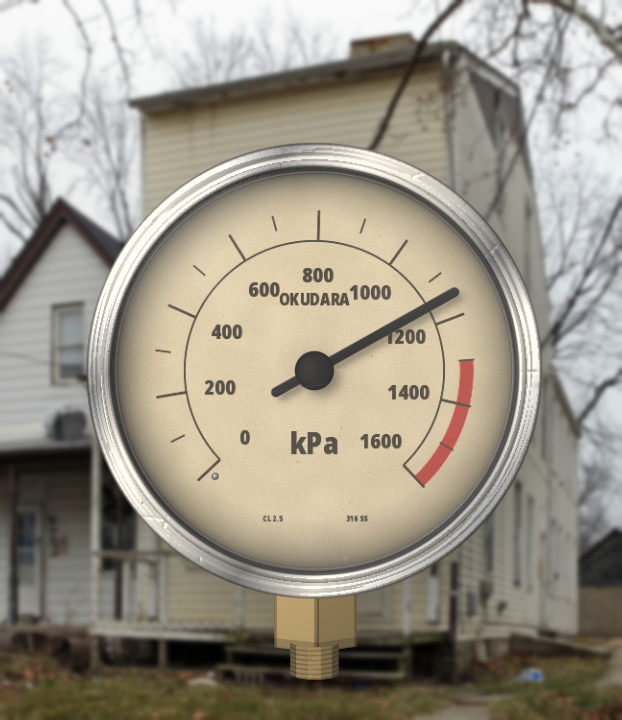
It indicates 1150 kPa
